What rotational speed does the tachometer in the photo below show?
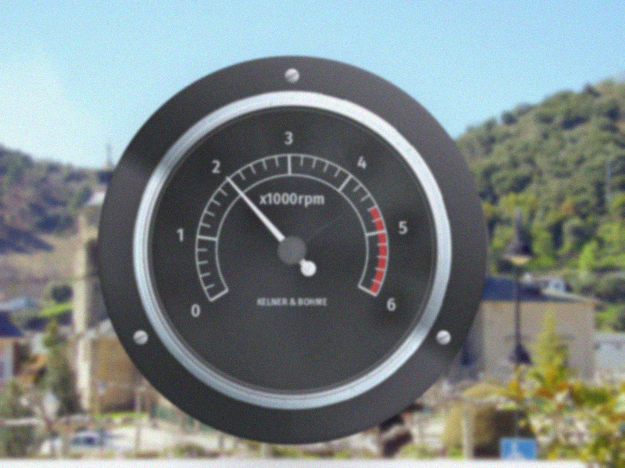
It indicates 2000 rpm
